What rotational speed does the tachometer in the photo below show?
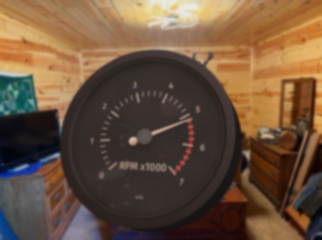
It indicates 5200 rpm
